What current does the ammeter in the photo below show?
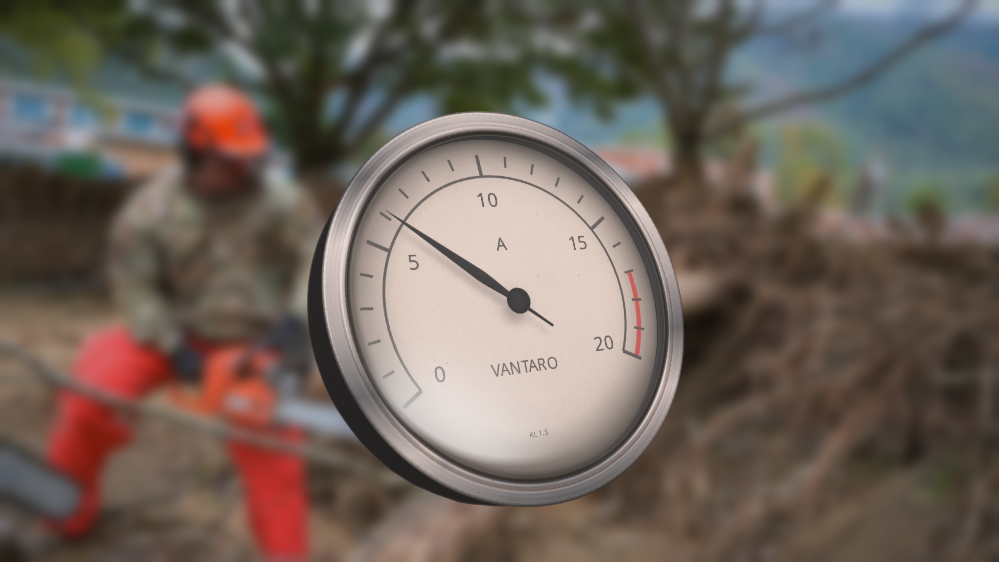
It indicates 6 A
